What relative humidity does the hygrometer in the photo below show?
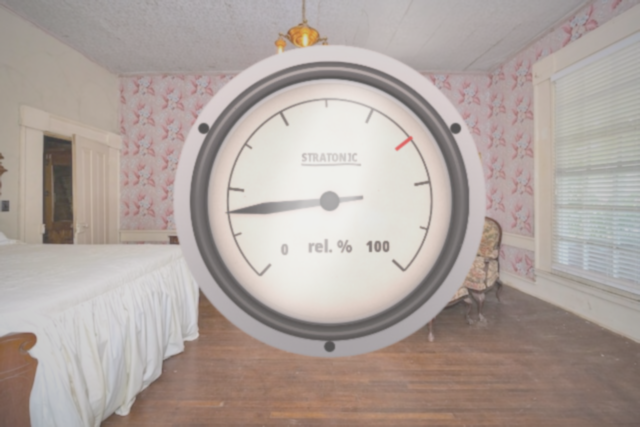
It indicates 15 %
